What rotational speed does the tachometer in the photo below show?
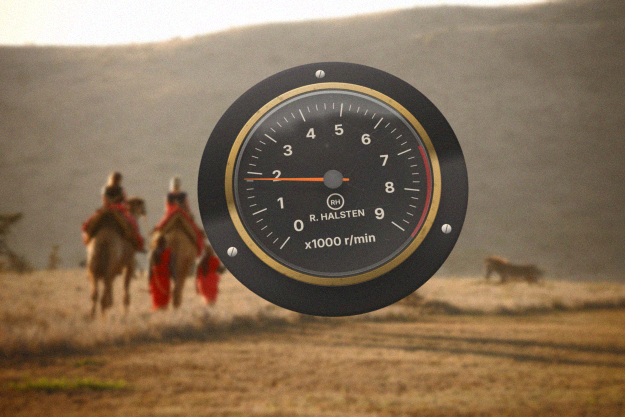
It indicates 1800 rpm
